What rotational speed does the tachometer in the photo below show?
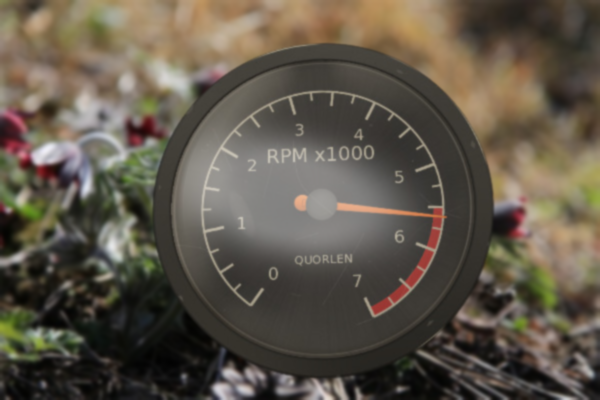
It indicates 5625 rpm
